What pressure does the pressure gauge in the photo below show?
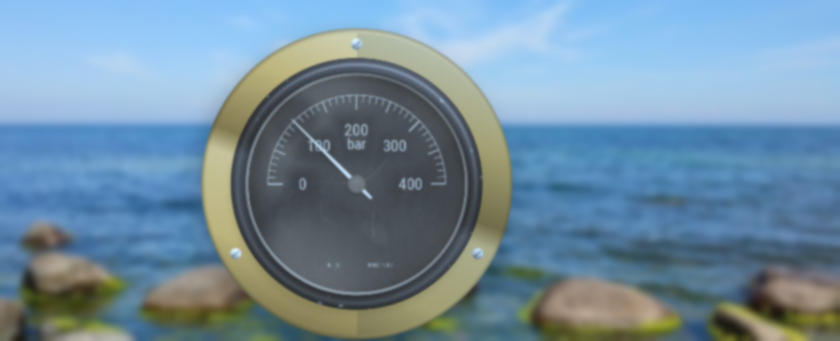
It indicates 100 bar
